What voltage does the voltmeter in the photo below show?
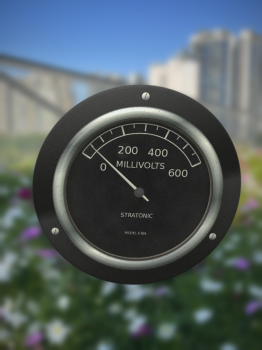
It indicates 50 mV
